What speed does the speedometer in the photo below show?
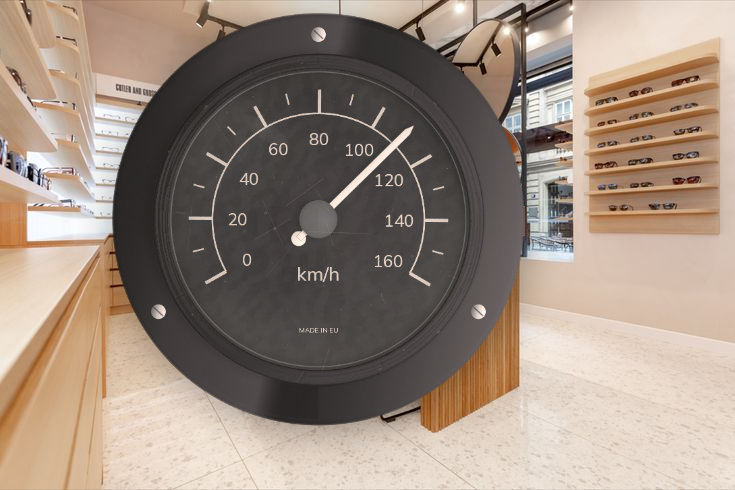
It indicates 110 km/h
